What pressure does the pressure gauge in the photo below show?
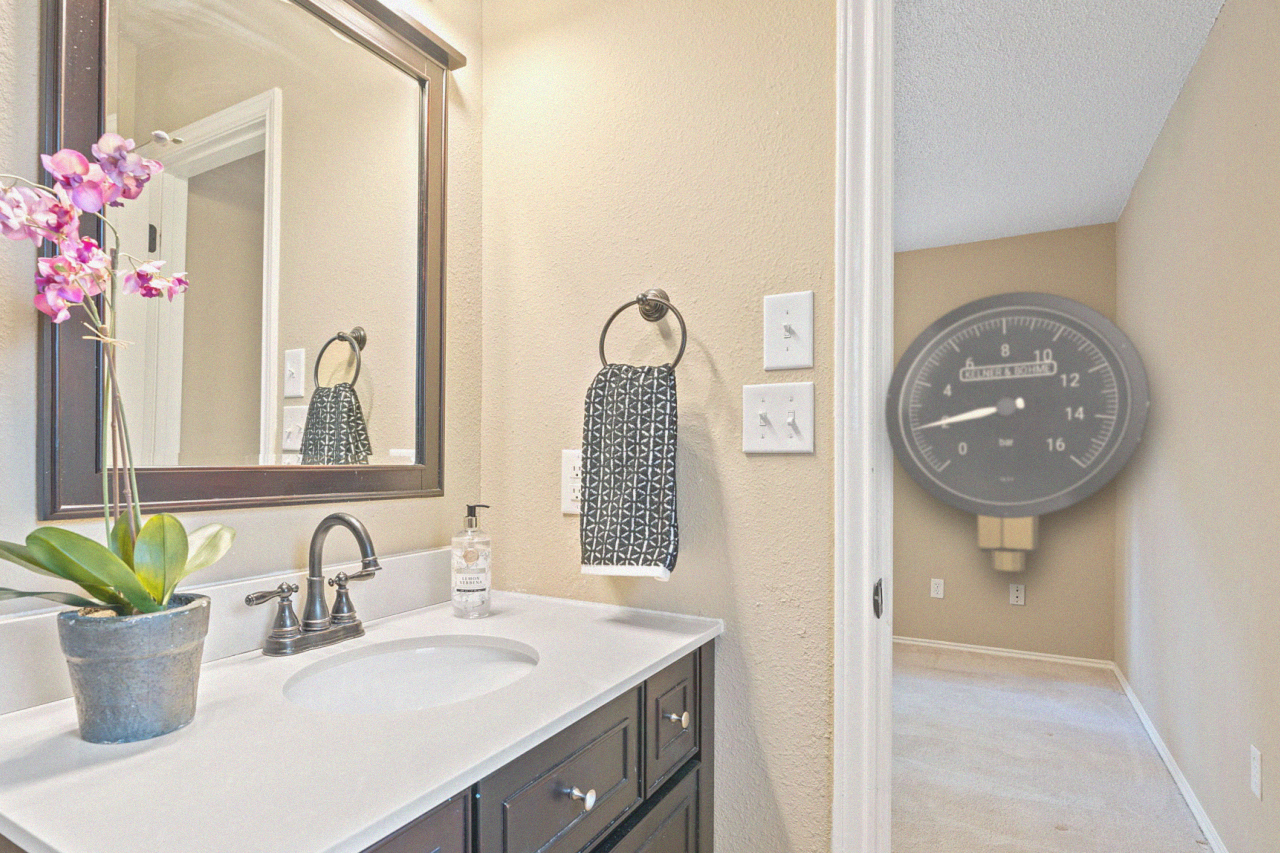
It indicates 2 bar
